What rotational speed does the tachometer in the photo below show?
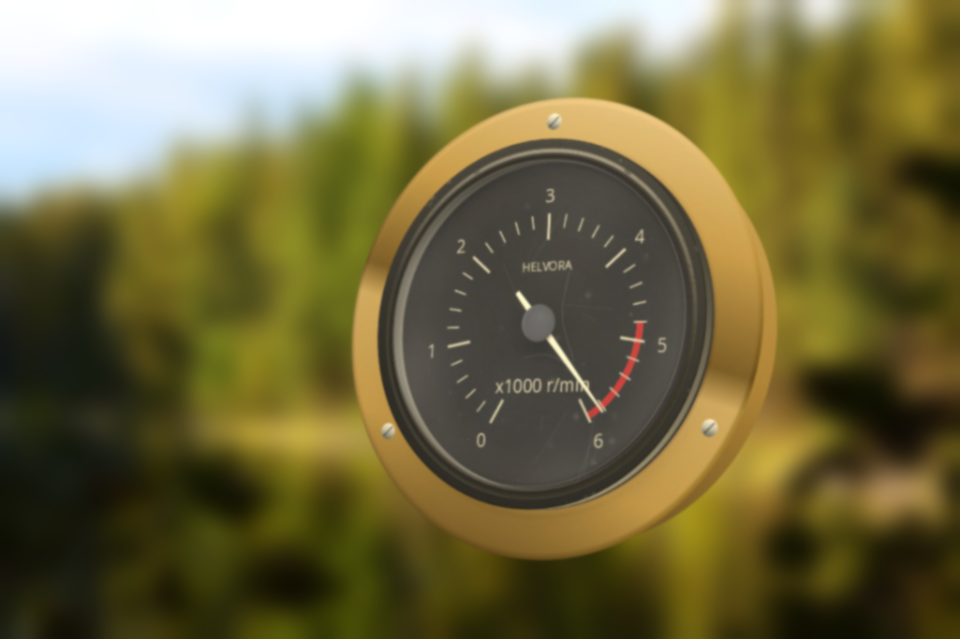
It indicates 5800 rpm
